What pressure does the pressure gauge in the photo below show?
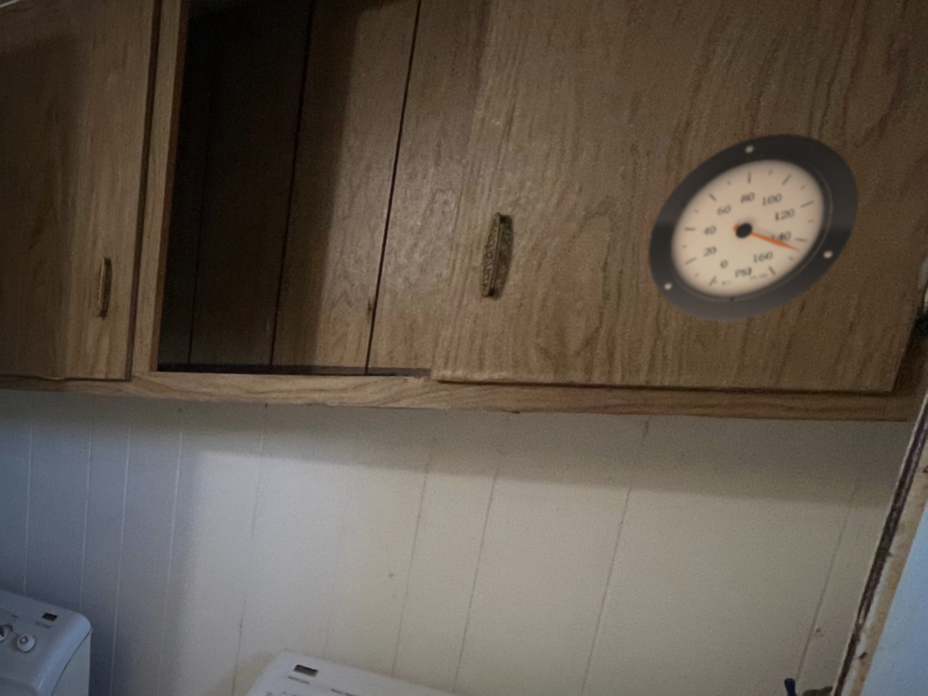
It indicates 145 psi
